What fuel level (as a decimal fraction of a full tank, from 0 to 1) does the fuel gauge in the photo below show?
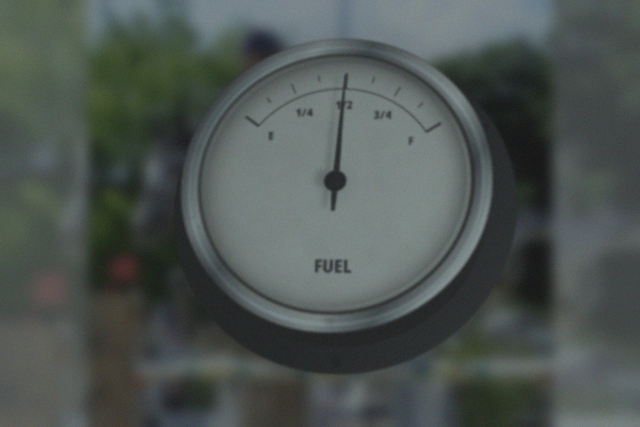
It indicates 0.5
